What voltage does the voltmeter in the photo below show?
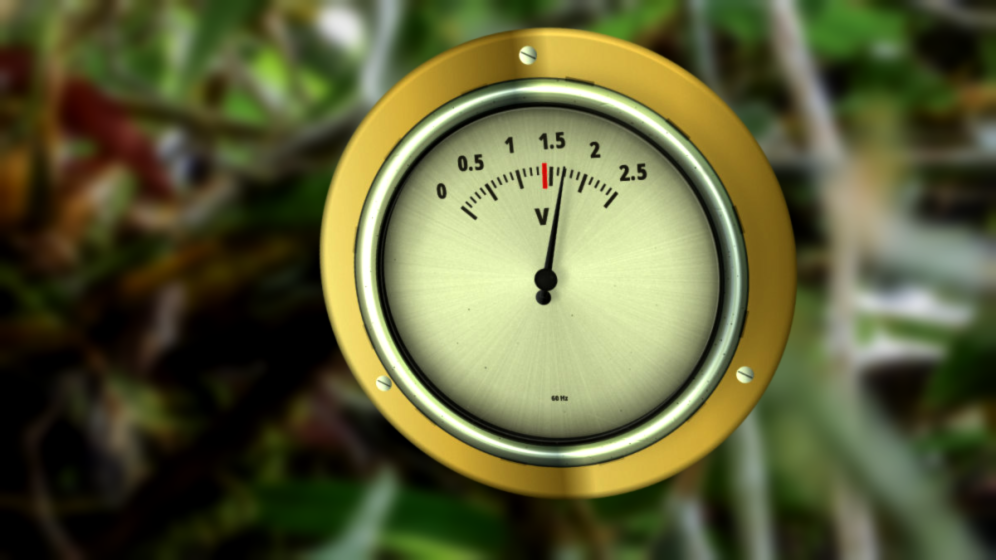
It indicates 1.7 V
